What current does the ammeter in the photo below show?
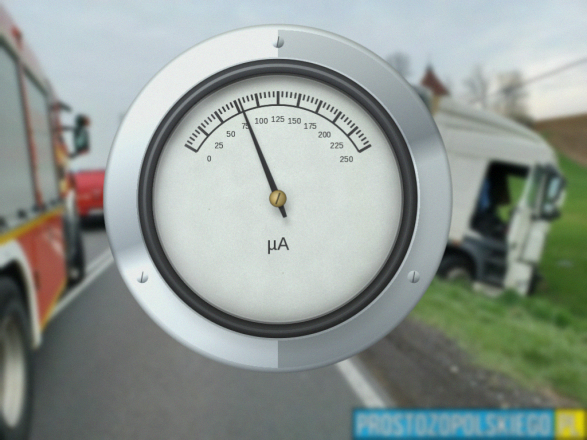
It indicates 80 µA
